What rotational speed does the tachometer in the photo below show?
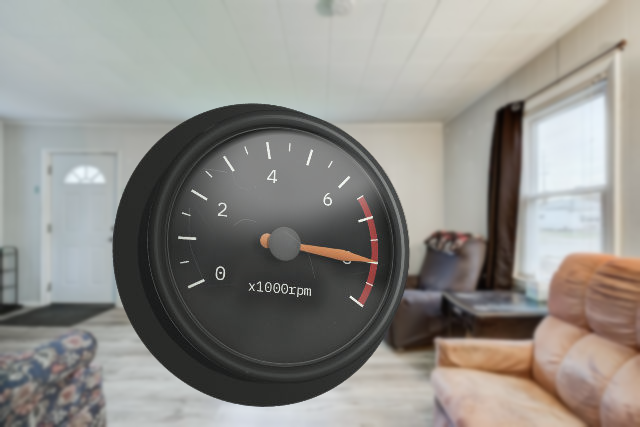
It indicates 8000 rpm
